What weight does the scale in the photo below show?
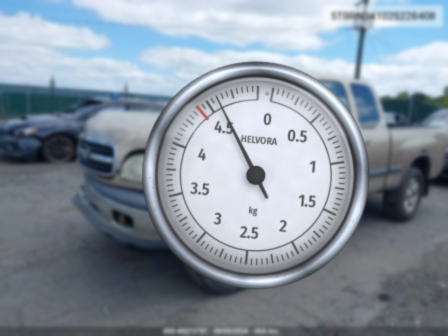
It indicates 4.6 kg
